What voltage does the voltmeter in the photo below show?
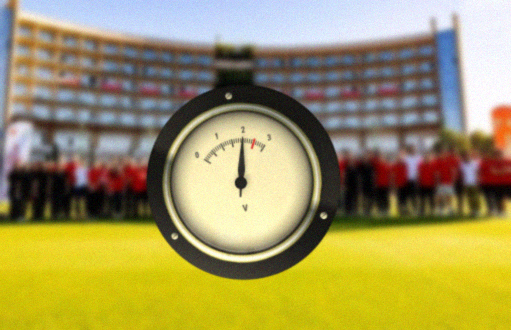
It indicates 2 V
